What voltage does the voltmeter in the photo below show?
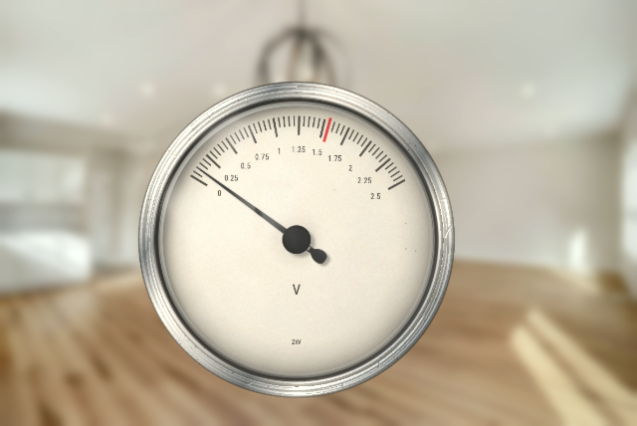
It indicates 0.1 V
